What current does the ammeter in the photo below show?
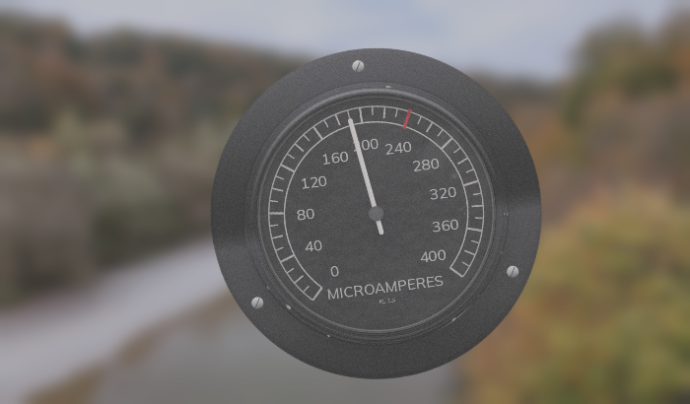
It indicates 190 µA
